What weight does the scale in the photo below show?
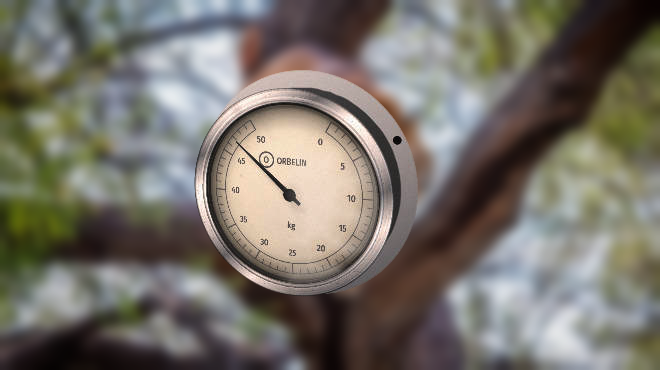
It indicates 47 kg
